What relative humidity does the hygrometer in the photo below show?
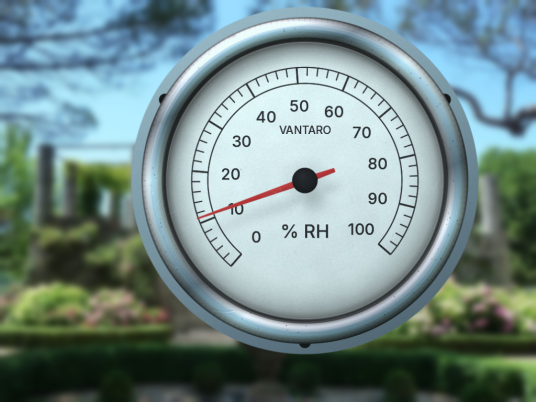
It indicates 11 %
